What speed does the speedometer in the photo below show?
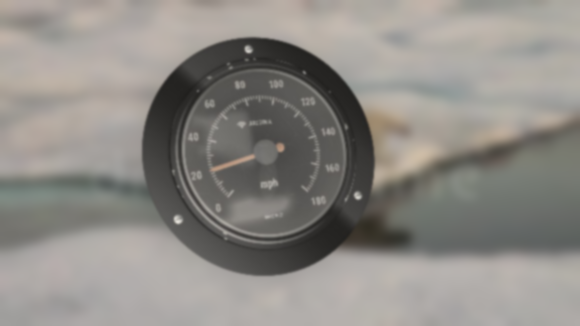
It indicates 20 mph
